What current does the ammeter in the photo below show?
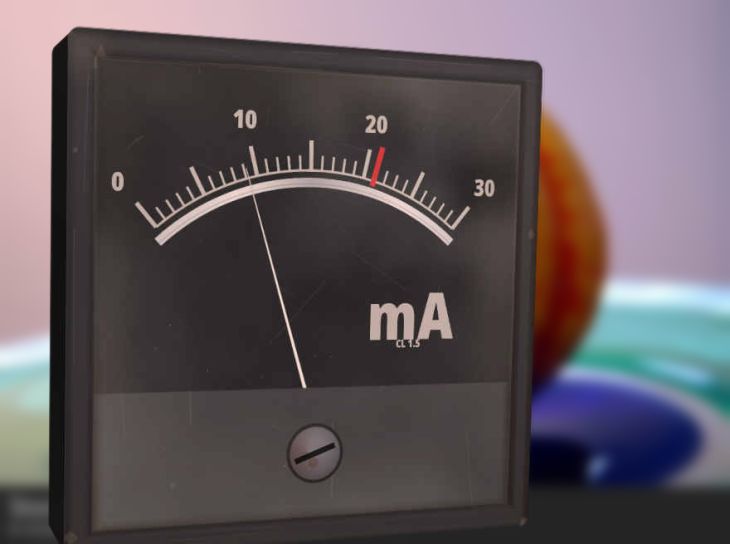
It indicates 9 mA
